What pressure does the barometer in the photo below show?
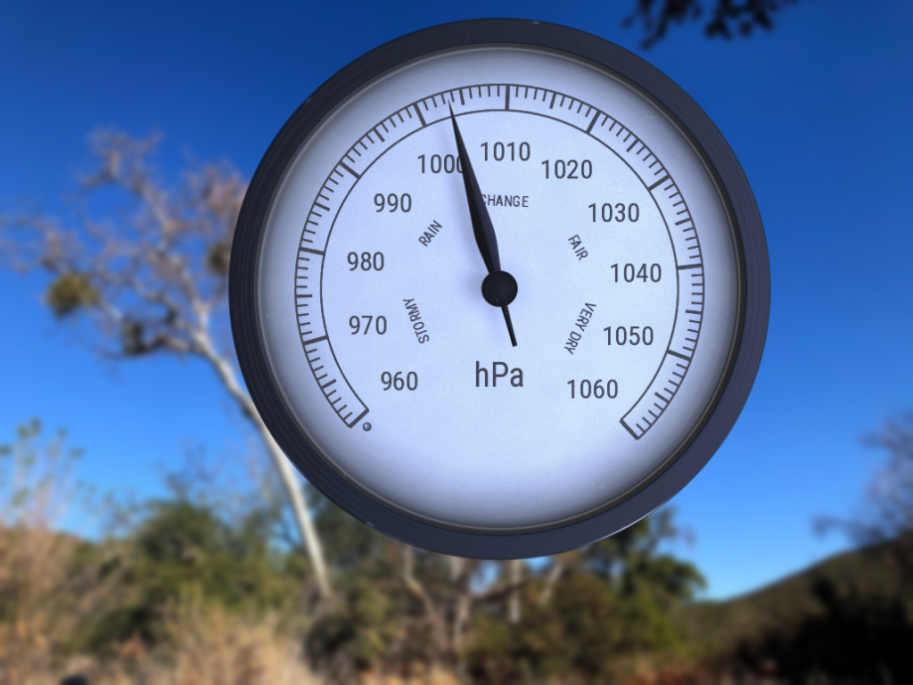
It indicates 1003.5 hPa
